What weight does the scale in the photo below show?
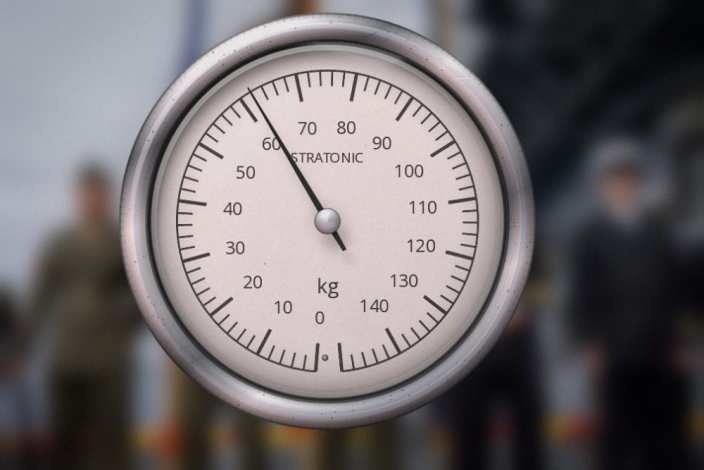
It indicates 62 kg
